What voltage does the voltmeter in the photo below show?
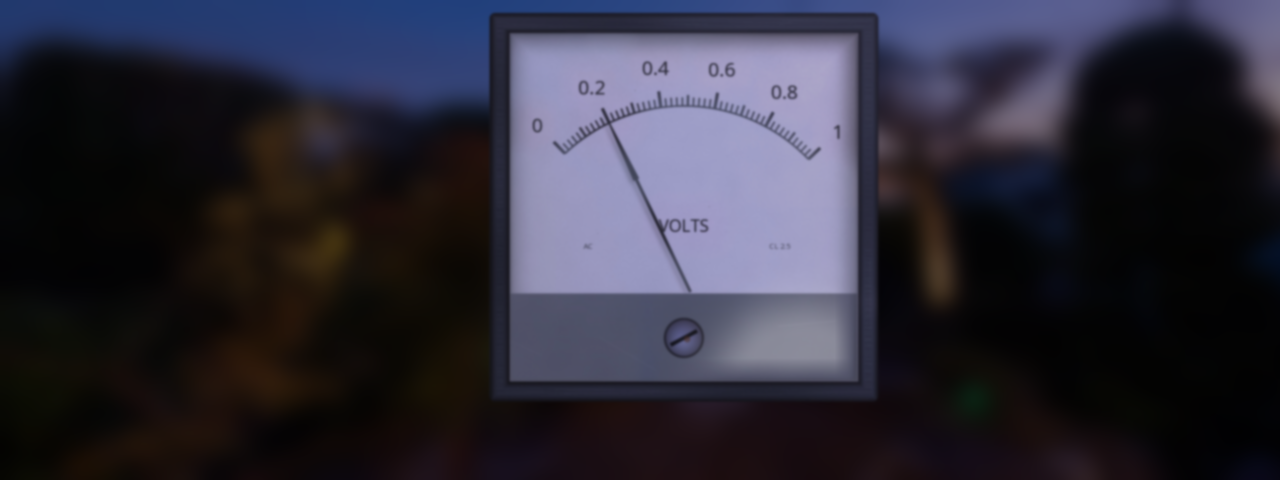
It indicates 0.2 V
